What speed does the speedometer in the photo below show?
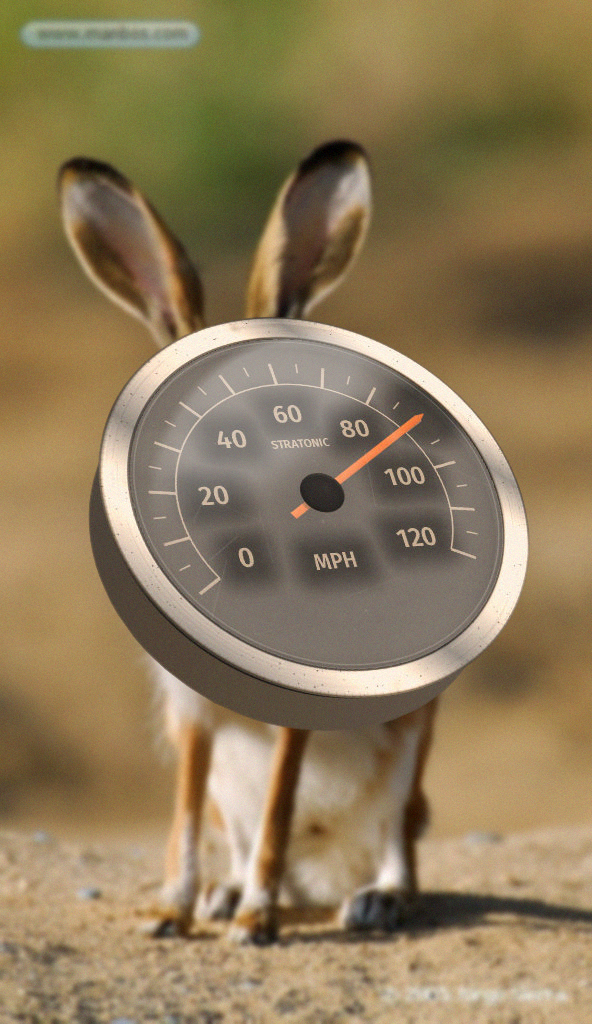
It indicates 90 mph
